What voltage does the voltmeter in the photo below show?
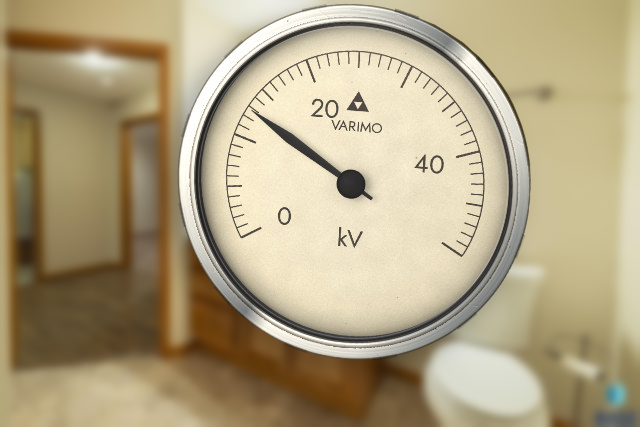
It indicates 13 kV
